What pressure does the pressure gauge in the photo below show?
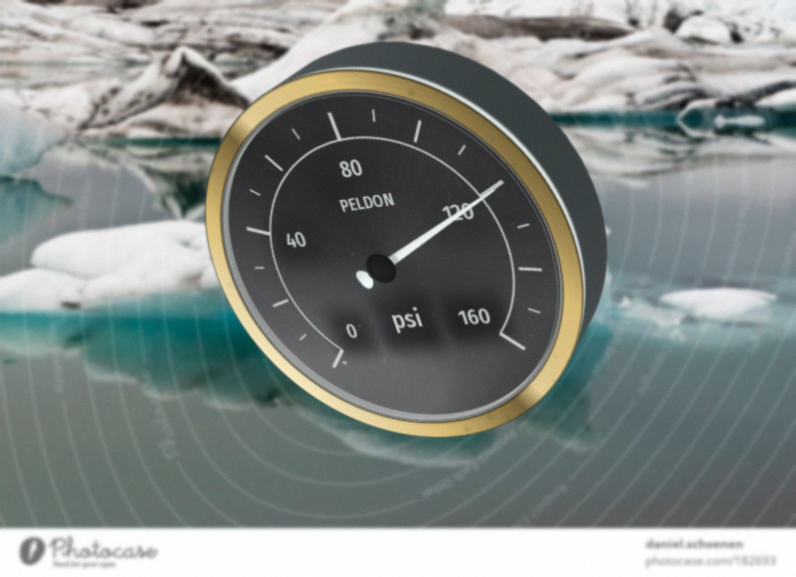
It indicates 120 psi
